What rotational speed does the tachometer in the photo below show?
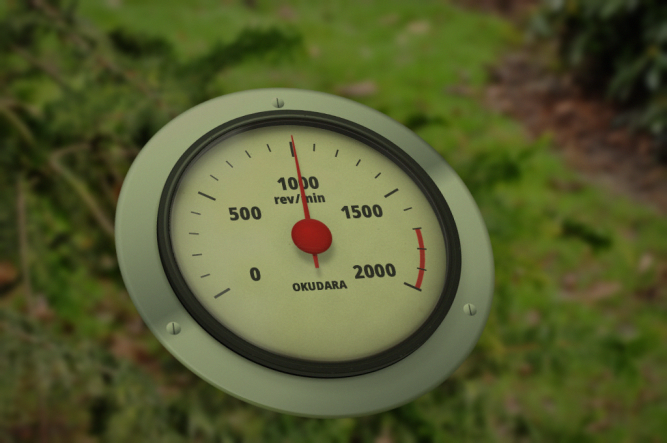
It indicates 1000 rpm
